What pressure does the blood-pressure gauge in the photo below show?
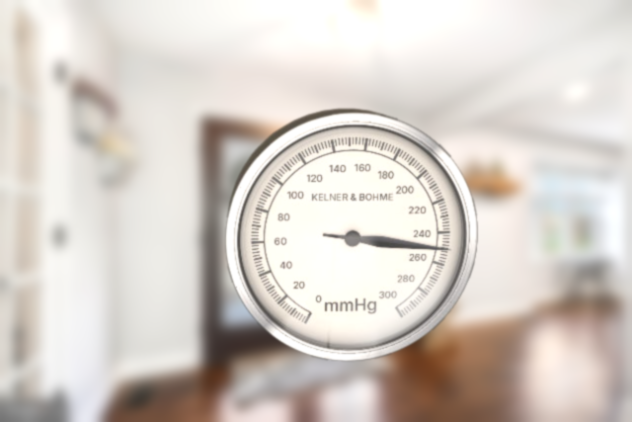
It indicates 250 mmHg
